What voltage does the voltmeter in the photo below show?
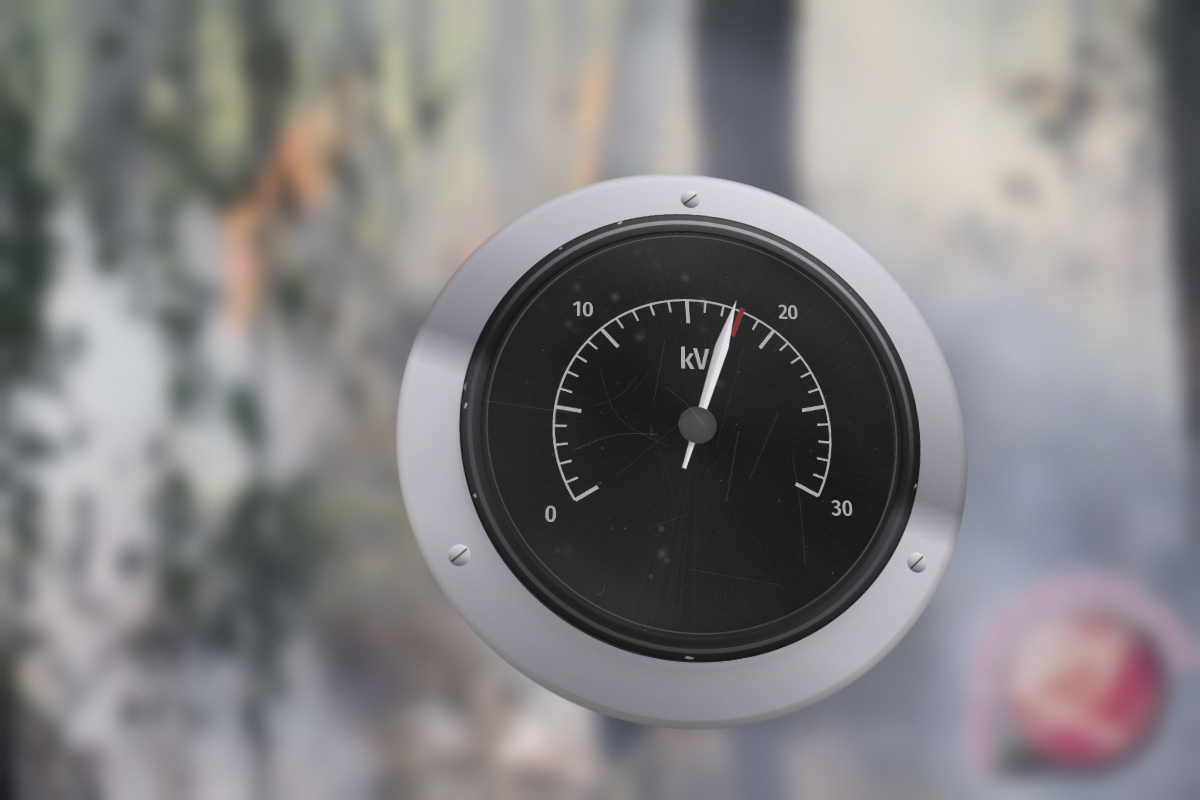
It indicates 17.5 kV
